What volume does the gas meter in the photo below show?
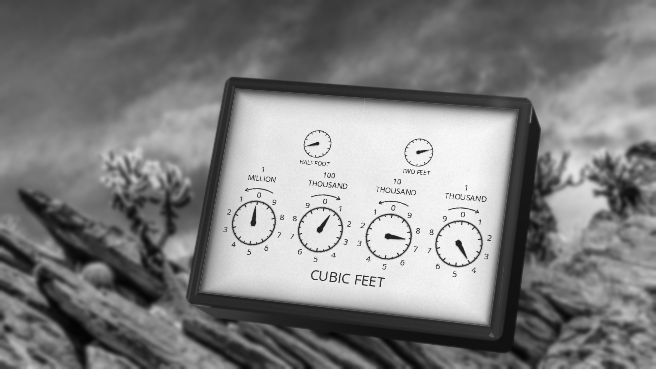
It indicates 7400 ft³
